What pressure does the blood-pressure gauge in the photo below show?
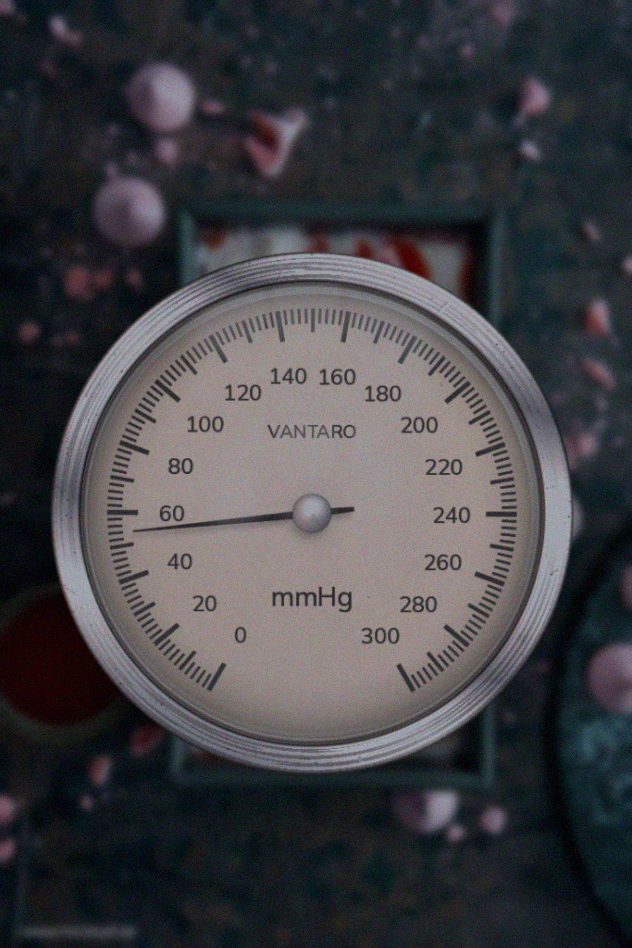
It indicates 54 mmHg
